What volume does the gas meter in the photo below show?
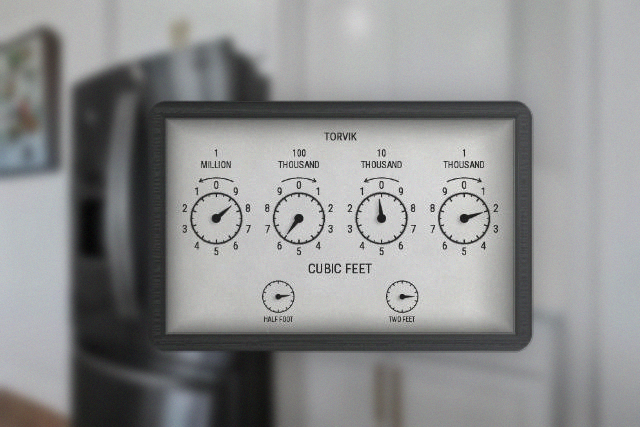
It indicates 860200 ft³
